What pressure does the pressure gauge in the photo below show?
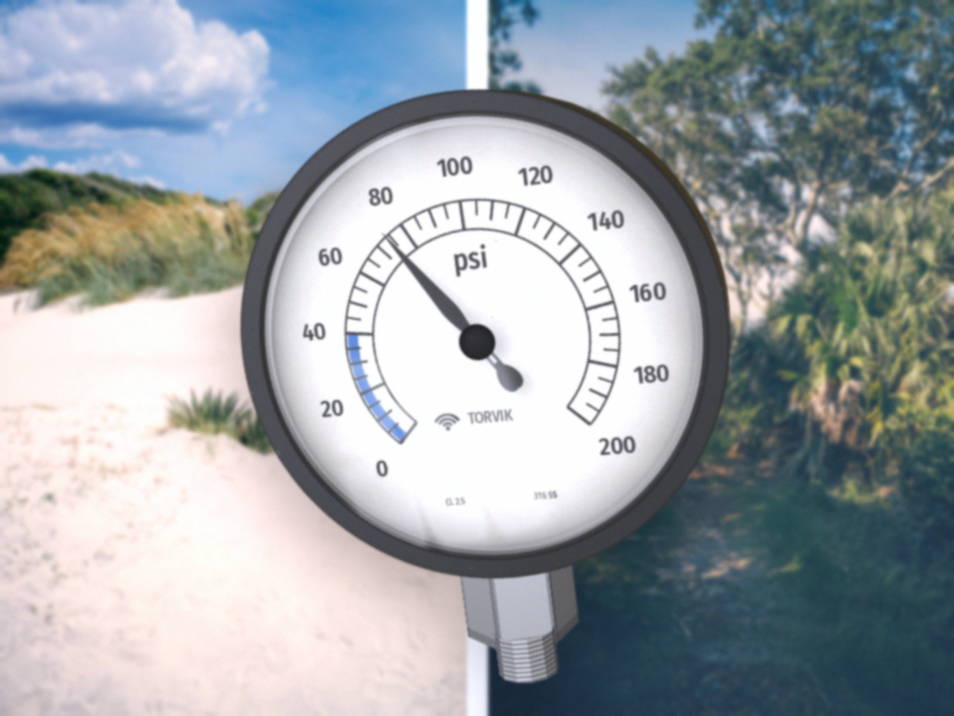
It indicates 75 psi
